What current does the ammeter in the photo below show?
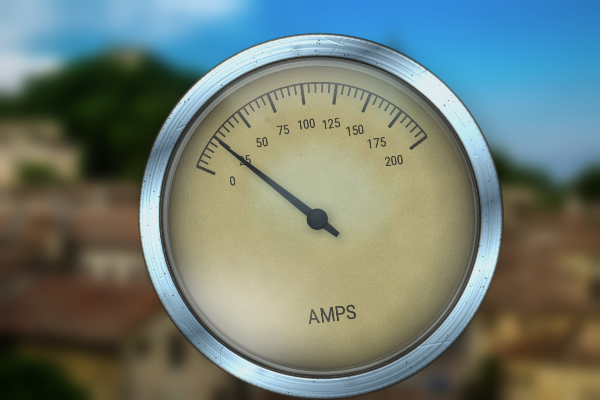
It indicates 25 A
